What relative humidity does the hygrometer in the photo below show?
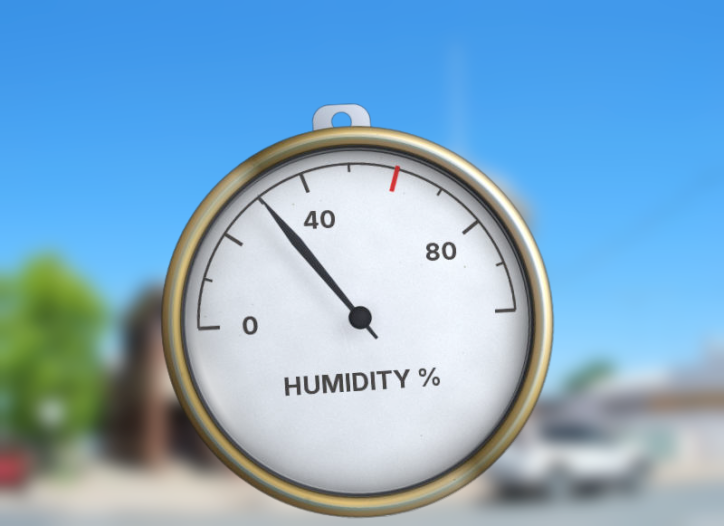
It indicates 30 %
